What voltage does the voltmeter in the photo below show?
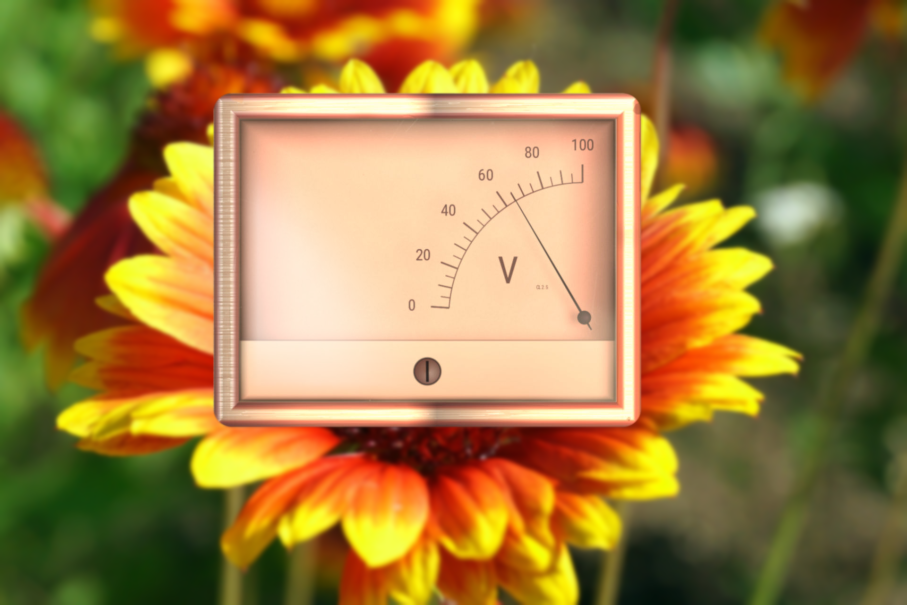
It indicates 65 V
